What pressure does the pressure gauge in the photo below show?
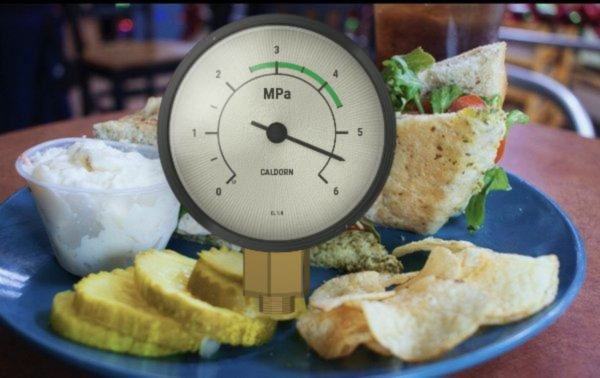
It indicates 5.5 MPa
